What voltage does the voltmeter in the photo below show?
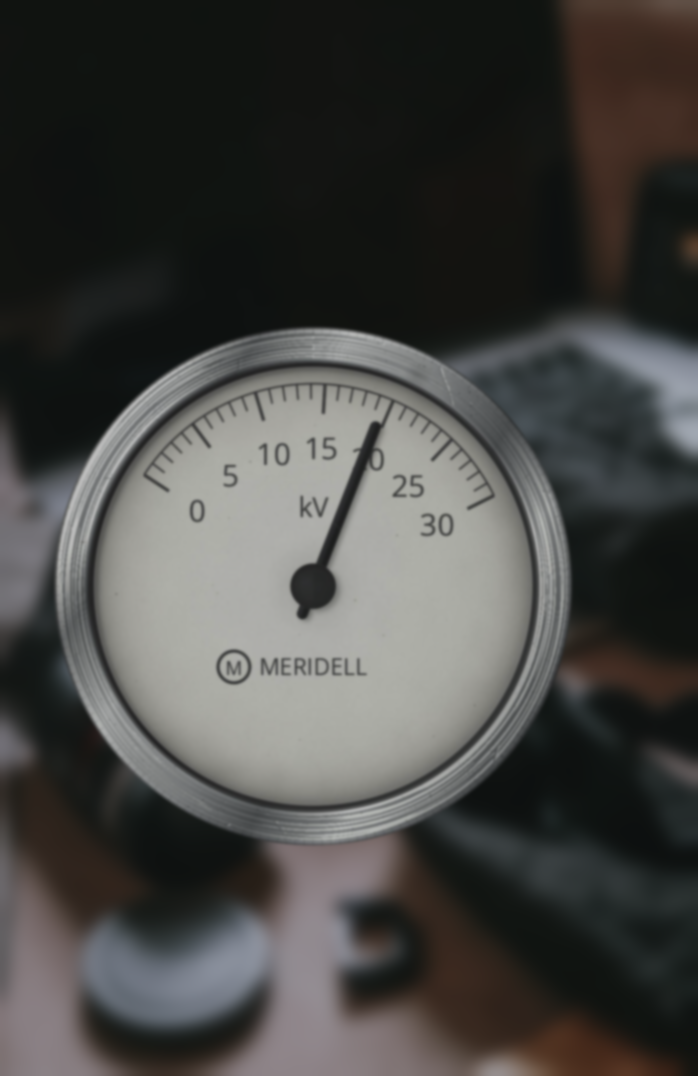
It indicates 19.5 kV
